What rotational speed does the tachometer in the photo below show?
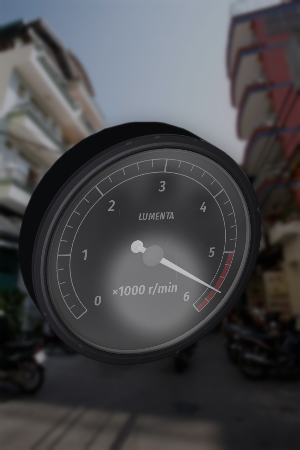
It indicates 5600 rpm
